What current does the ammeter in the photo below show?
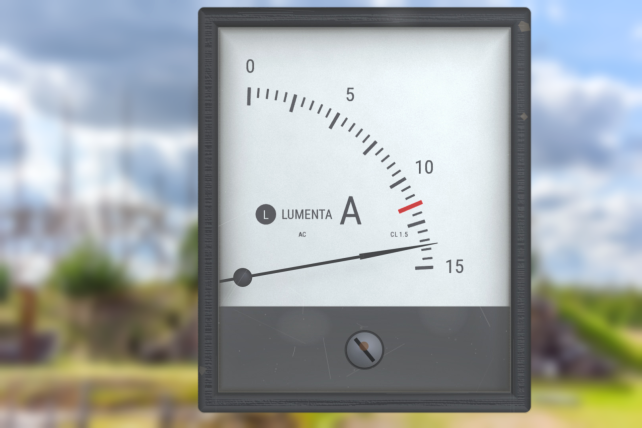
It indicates 13.75 A
